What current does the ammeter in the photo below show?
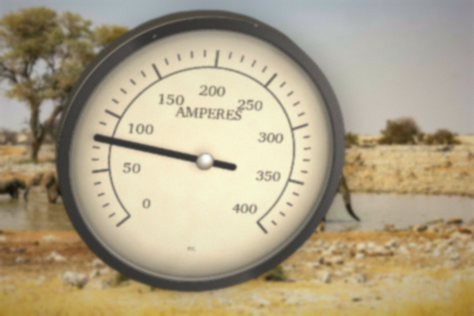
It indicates 80 A
